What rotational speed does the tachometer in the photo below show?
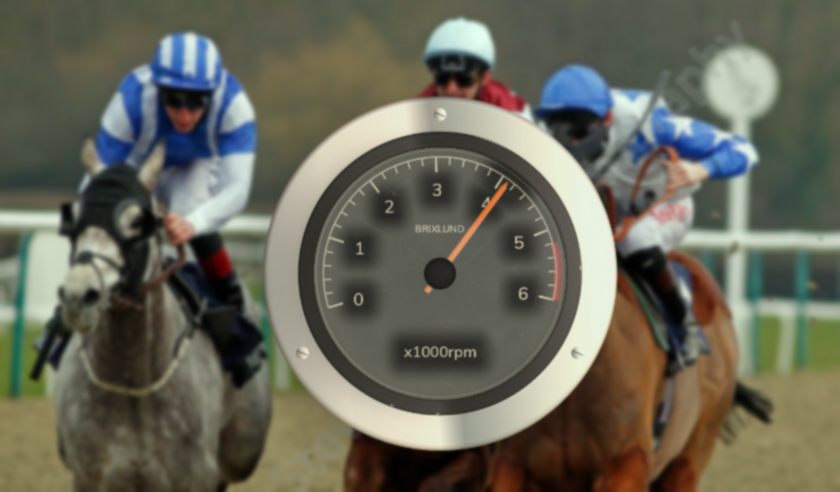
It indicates 4100 rpm
